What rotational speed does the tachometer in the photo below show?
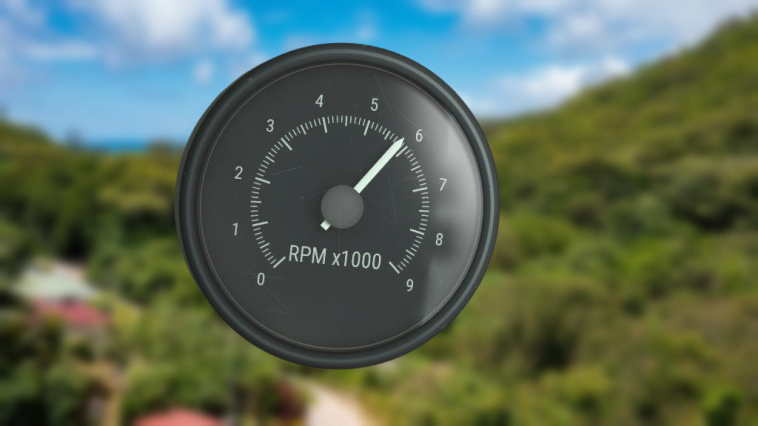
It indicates 5800 rpm
